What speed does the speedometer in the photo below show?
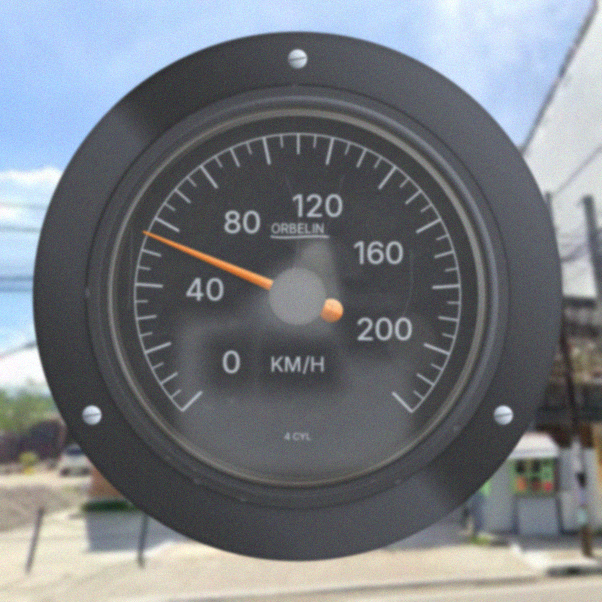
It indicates 55 km/h
